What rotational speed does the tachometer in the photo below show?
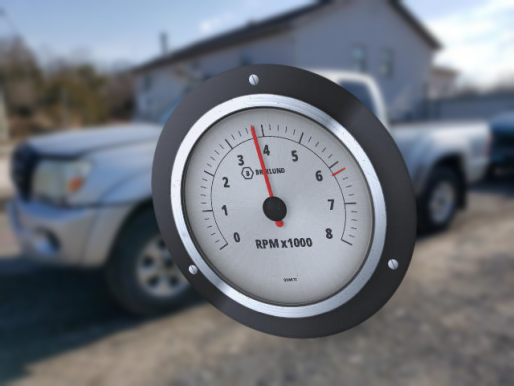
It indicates 3800 rpm
